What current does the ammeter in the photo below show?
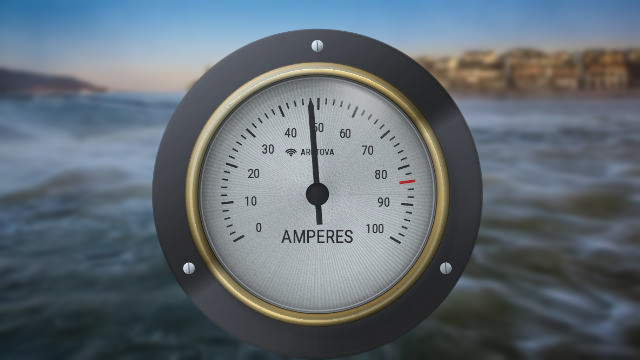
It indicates 48 A
